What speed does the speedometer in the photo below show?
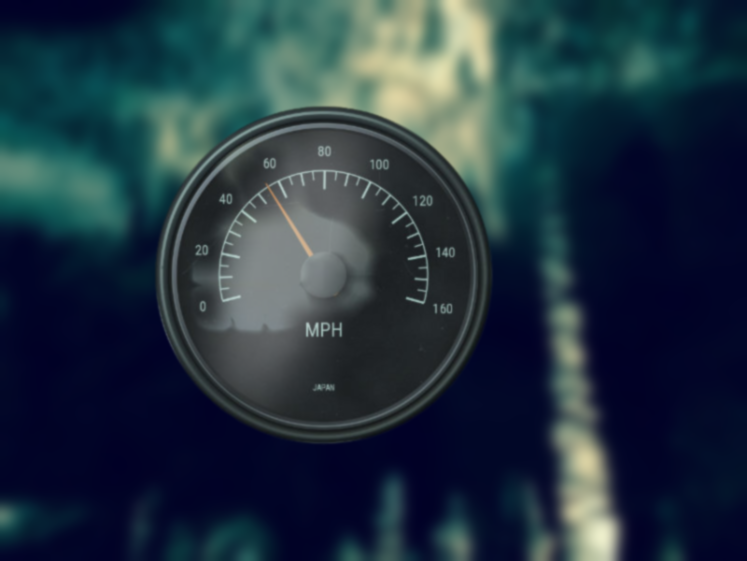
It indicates 55 mph
